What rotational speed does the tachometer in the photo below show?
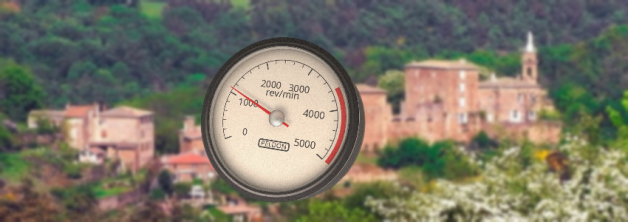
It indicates 1100 rpm
